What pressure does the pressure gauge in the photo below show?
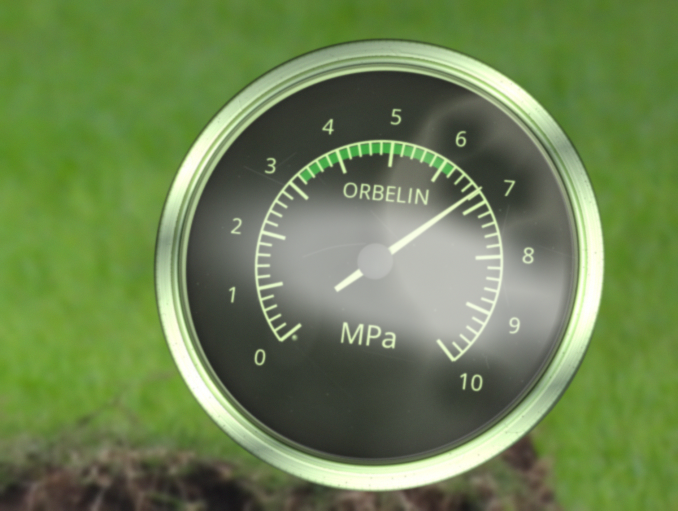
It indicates 6.8 MPa
